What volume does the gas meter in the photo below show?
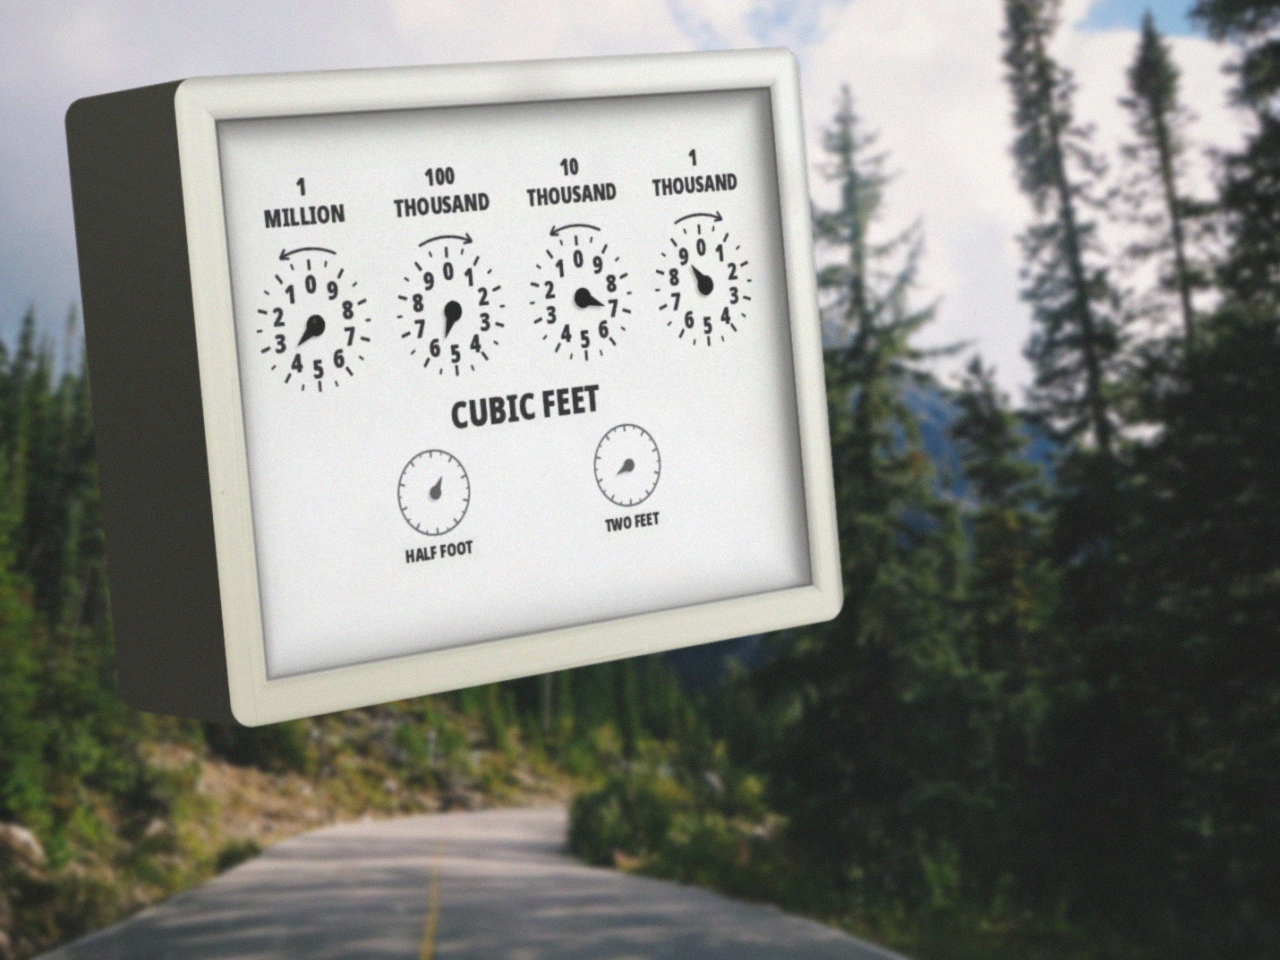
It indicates 356900 ft³
